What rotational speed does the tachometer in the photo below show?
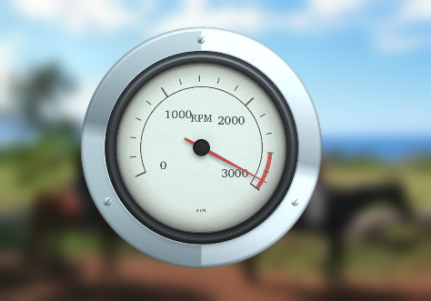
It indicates 2900 rpm
